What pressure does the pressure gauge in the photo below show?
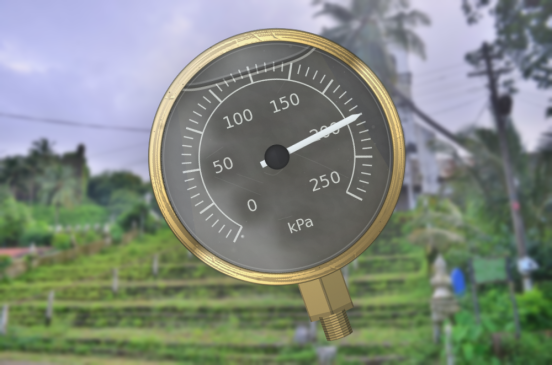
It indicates 200 kPa
